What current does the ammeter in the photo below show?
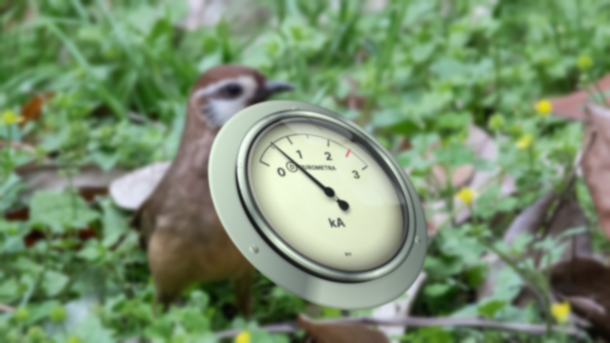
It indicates 0.5 kA
